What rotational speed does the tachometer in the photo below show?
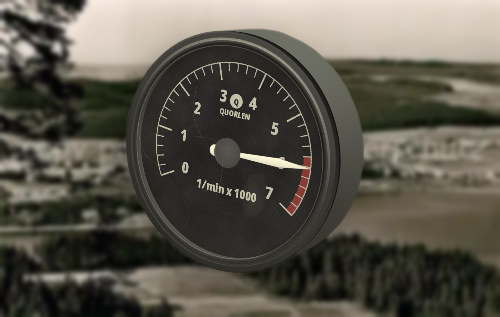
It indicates 6000 rpm
